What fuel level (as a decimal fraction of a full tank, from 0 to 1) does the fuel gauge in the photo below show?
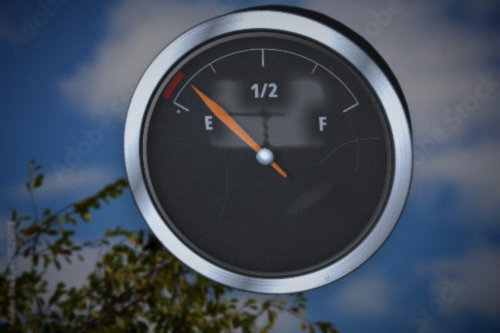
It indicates 0.125
